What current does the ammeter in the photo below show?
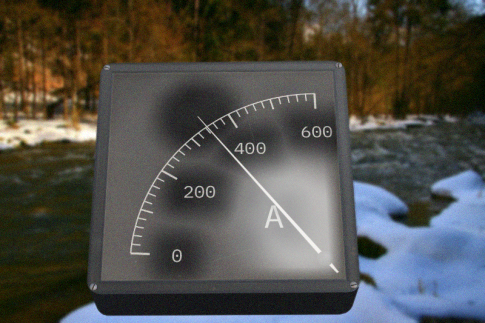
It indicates 340 A
